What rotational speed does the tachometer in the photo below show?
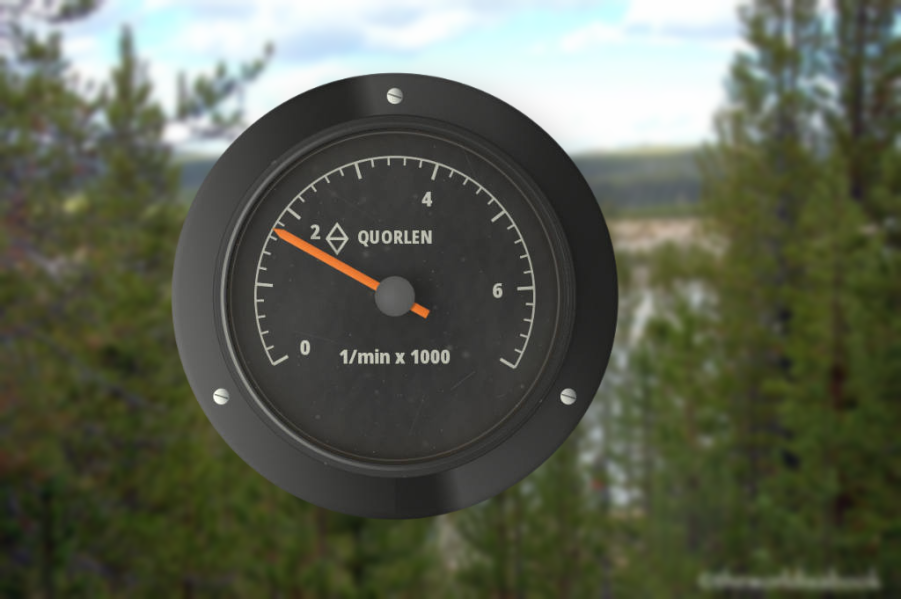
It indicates 1700 rpm
